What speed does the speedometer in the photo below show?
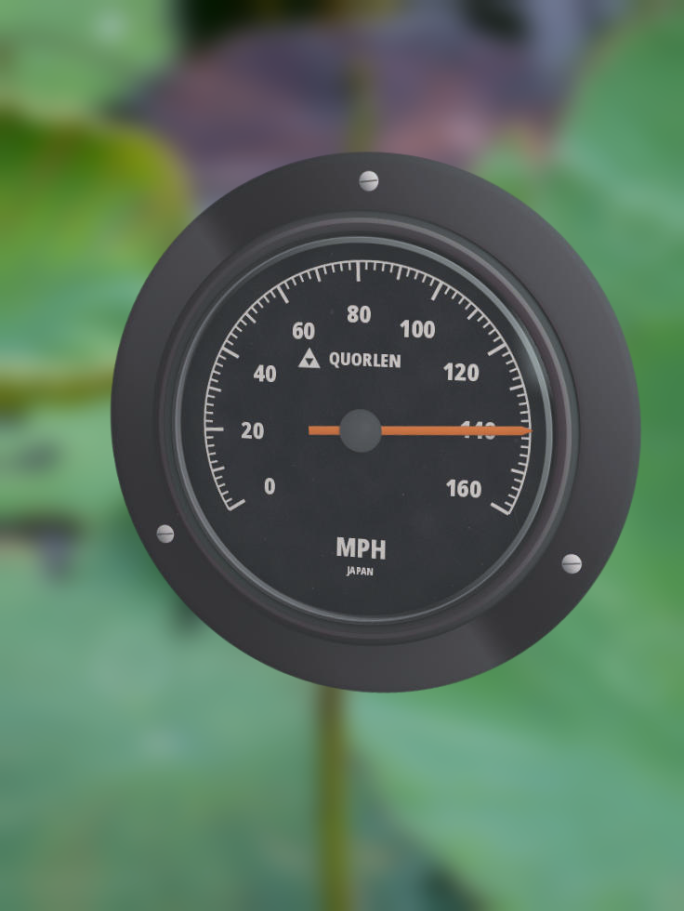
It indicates 140 mph
